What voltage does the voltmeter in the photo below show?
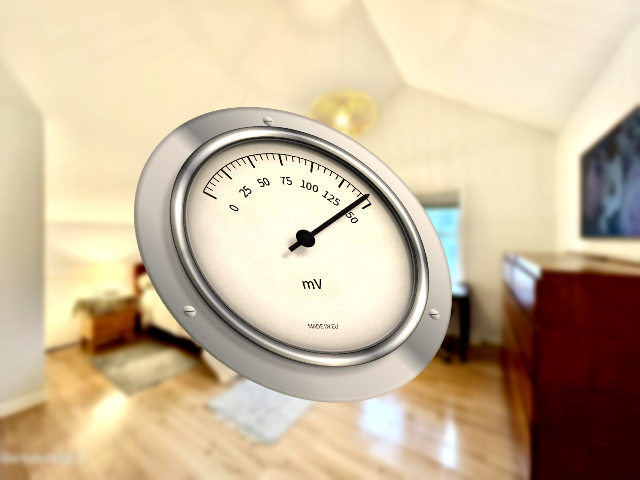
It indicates 145 mV
